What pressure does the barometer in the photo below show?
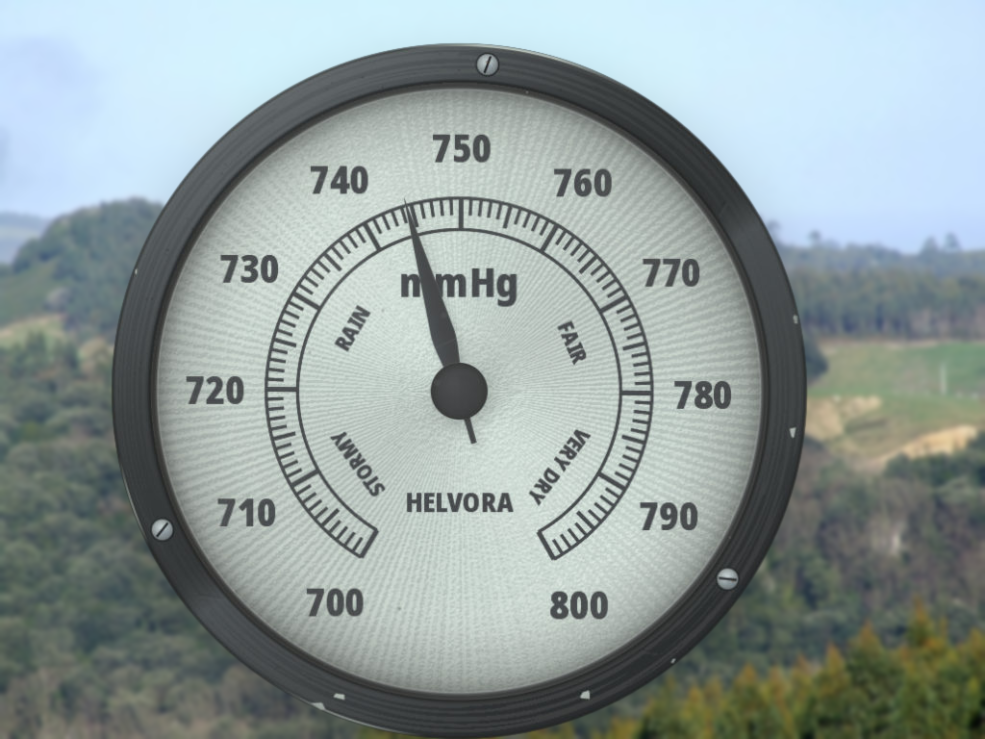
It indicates 744.5 mmHg
